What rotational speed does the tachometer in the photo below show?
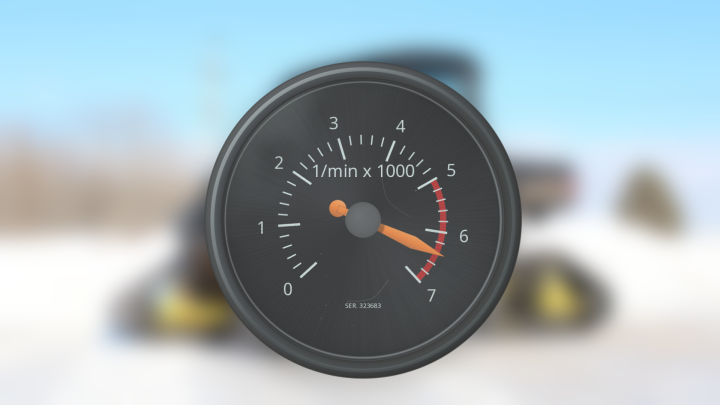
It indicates 6400 rpm
